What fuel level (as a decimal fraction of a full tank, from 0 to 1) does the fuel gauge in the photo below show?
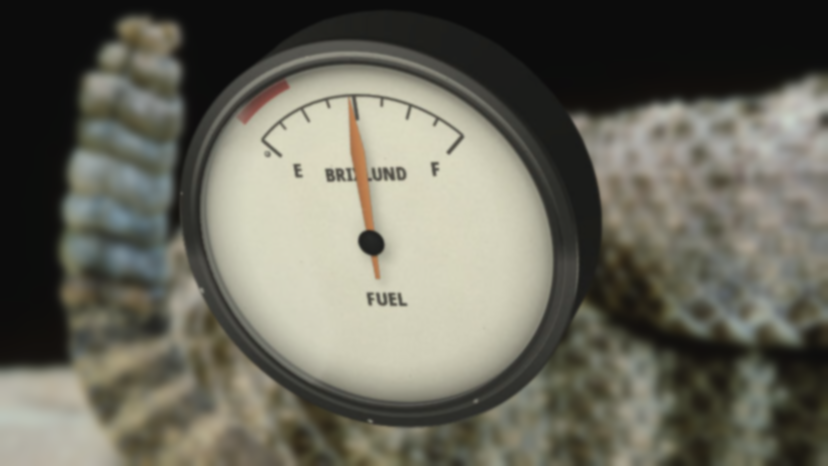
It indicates 0.5
